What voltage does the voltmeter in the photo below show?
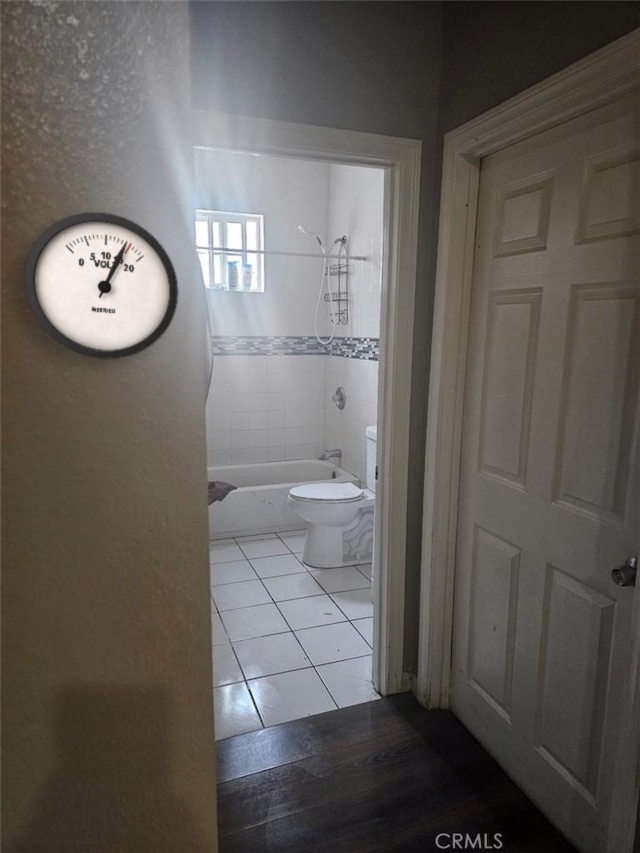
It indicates 15 V
